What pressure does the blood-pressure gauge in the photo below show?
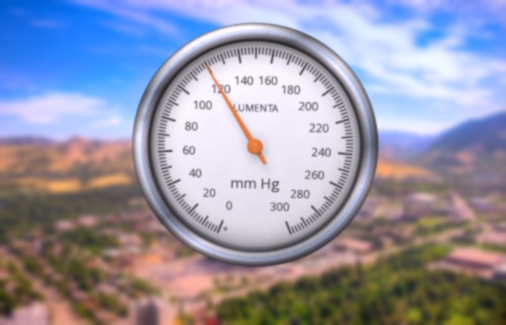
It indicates 120 mmHg
